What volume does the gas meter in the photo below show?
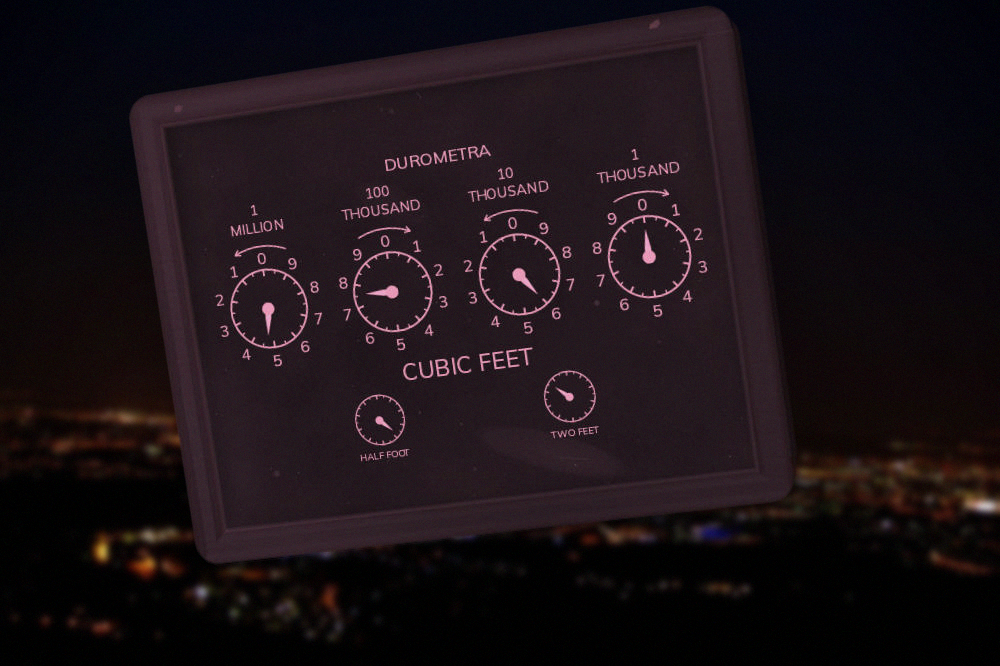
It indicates 476000 ft³
